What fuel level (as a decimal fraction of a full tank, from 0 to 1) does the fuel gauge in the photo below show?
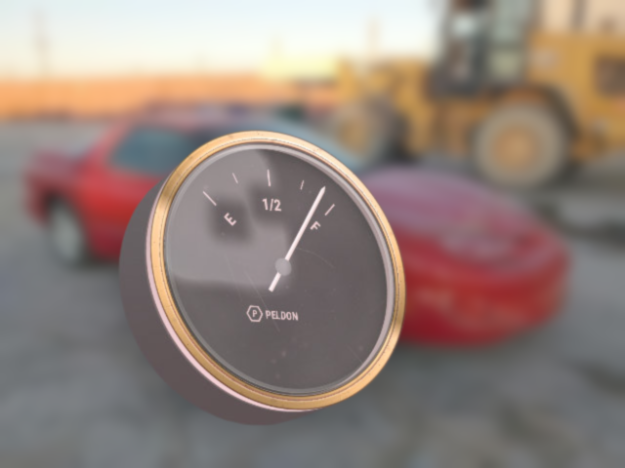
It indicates 0.875
